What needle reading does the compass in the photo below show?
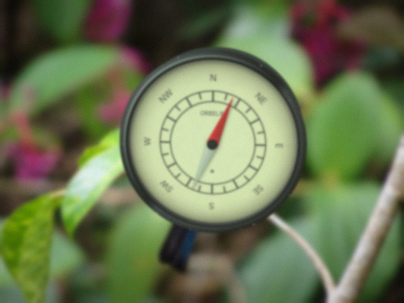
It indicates 22.5 °
